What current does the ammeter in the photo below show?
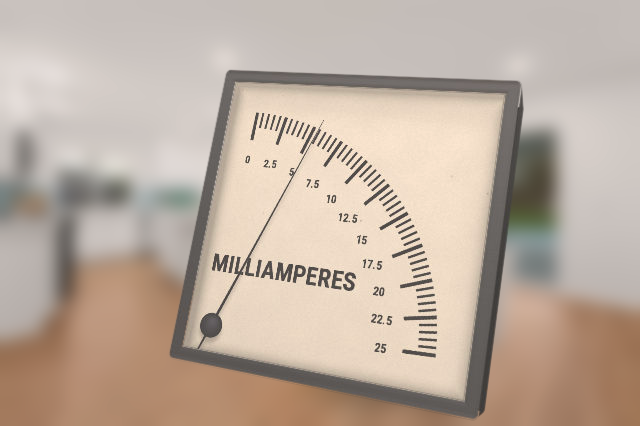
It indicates 5.5 mA
